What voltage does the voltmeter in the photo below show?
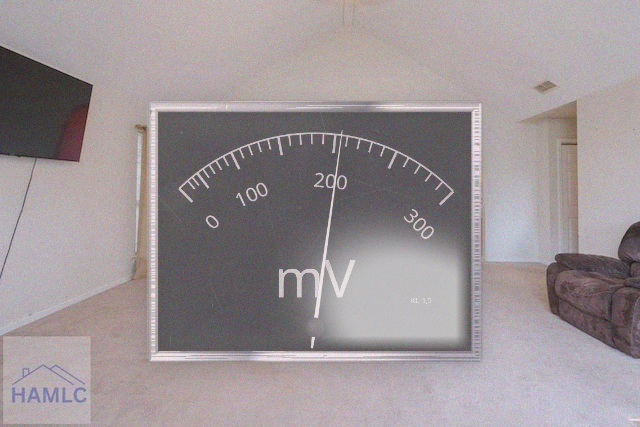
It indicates 205 mV
